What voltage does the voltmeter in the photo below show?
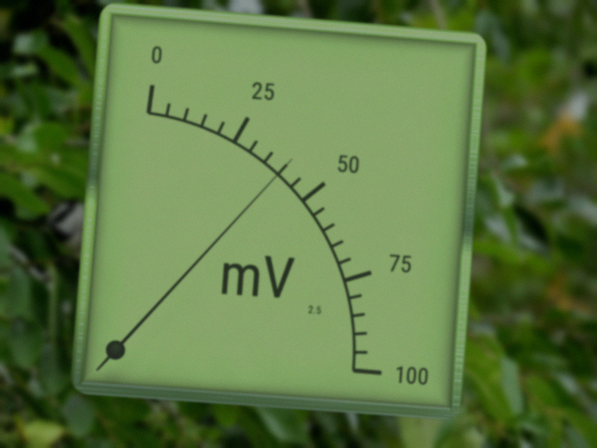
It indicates 40 mV
